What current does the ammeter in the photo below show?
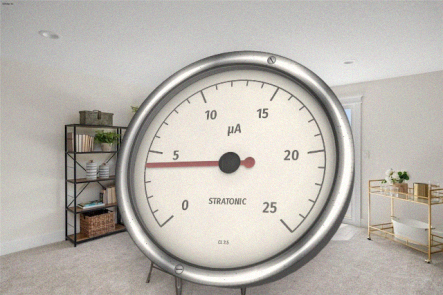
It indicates 4 µA
